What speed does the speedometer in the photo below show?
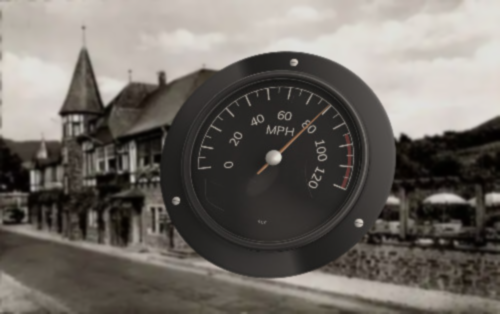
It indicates 80 mph
